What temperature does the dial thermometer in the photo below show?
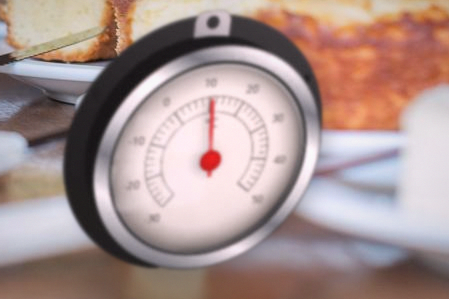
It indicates 10 °C
